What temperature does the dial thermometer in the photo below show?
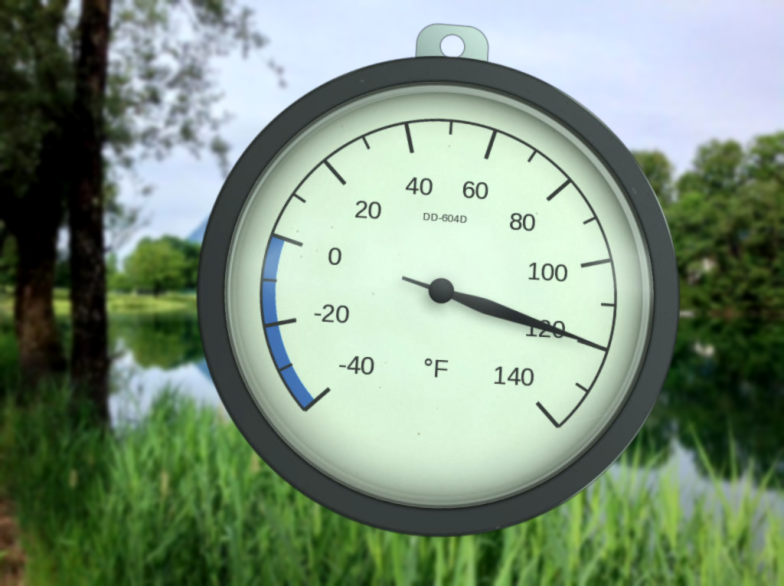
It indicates 120 °F
